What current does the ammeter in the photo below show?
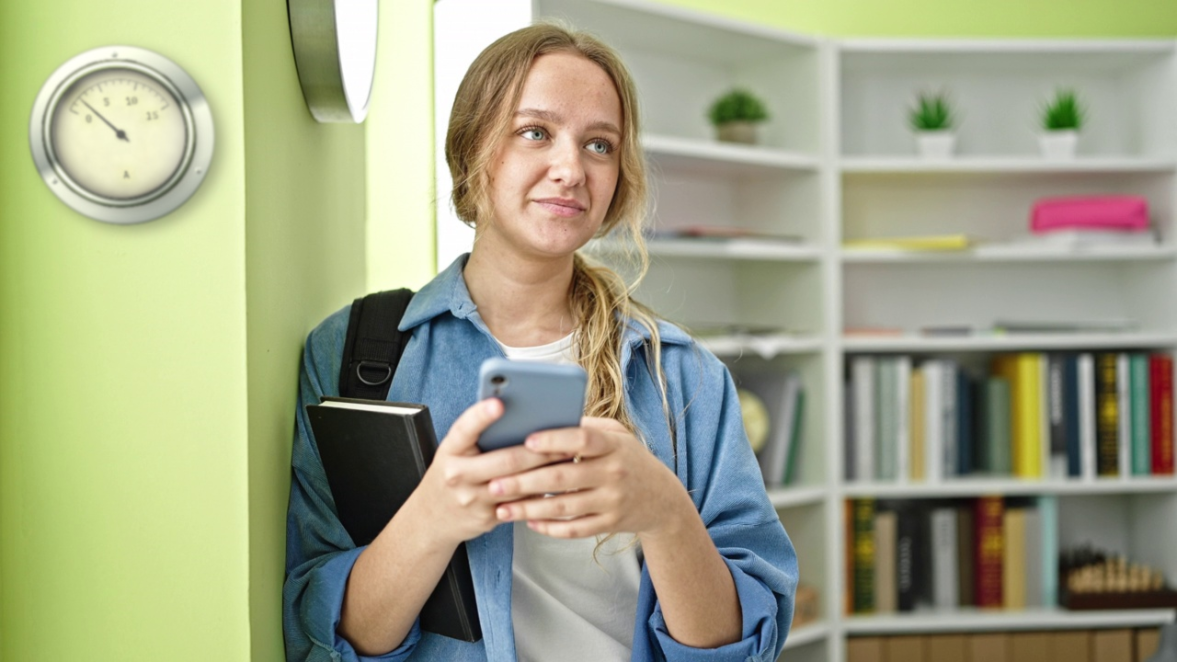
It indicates 2 A
